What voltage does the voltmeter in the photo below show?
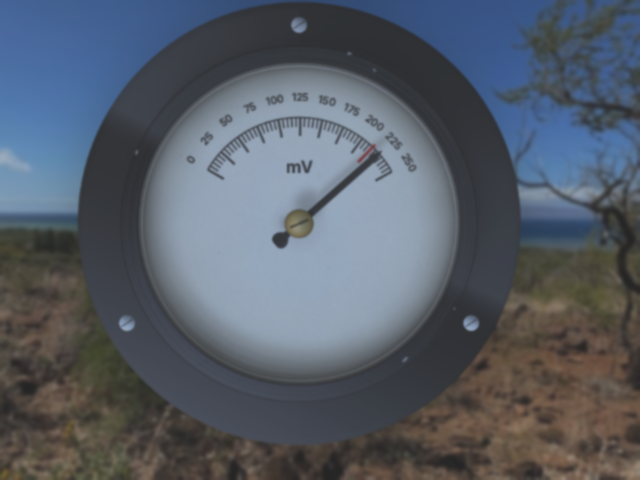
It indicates 225 mV
